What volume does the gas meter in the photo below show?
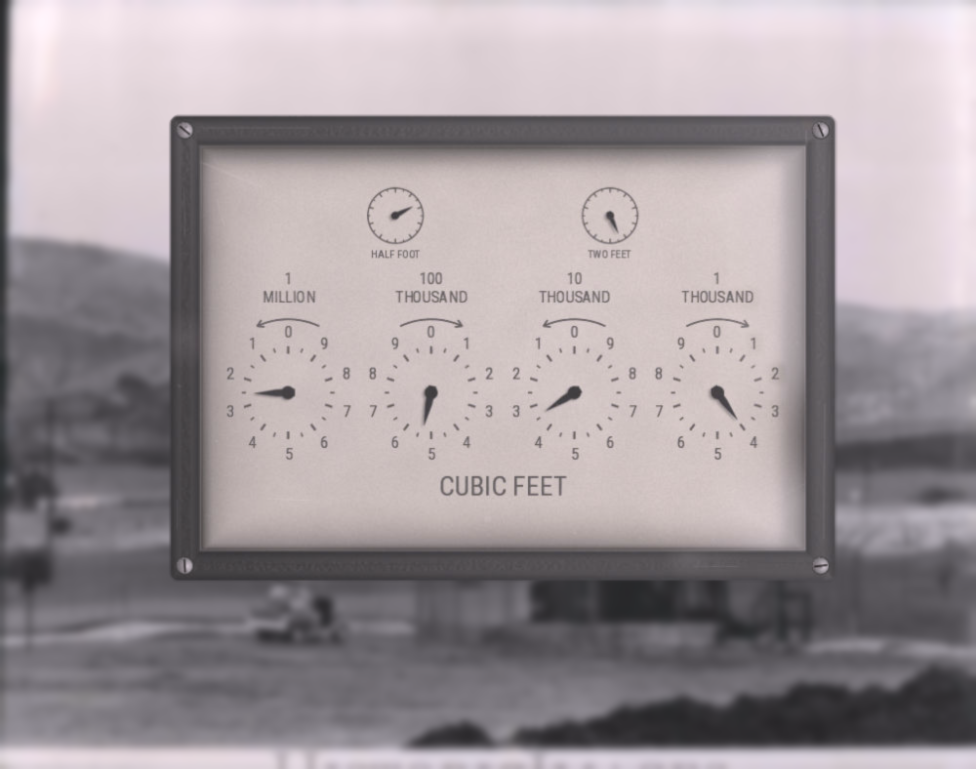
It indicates 253400 ft³
